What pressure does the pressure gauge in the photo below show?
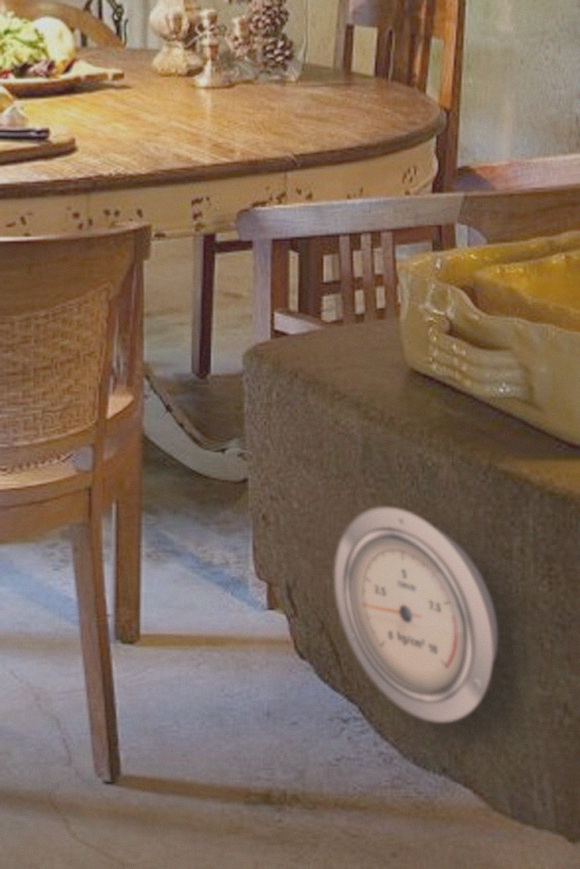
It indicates 1.5 kg/cm²
